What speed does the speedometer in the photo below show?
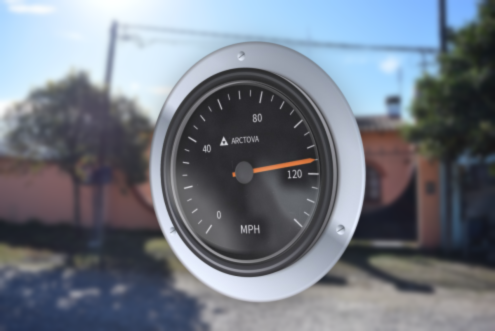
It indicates 115 mph
